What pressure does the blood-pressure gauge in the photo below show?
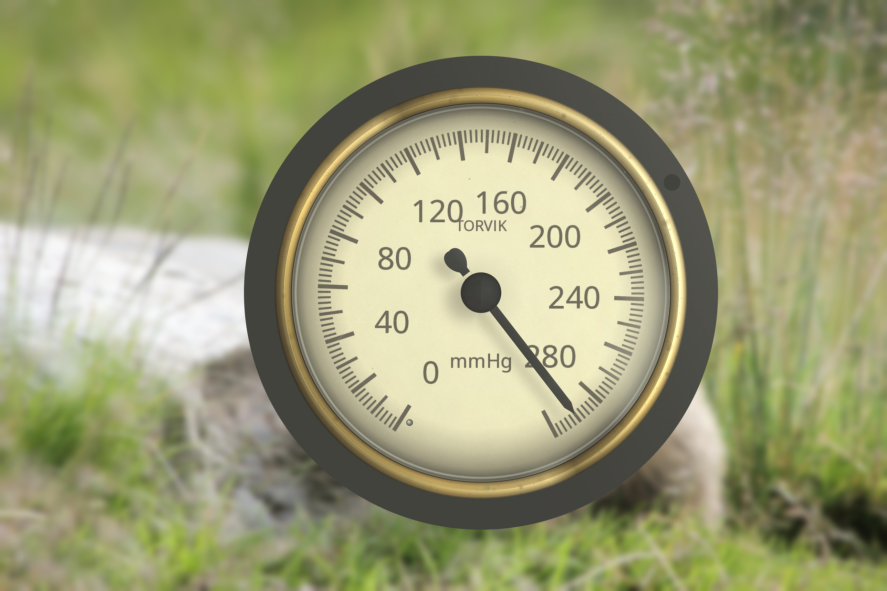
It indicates 290 mmHg
